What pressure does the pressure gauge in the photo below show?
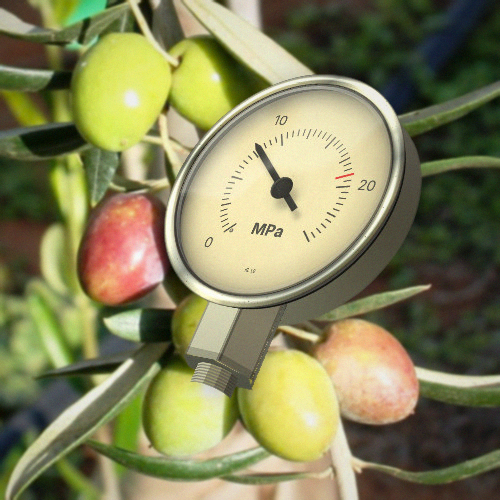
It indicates 8 MPa
